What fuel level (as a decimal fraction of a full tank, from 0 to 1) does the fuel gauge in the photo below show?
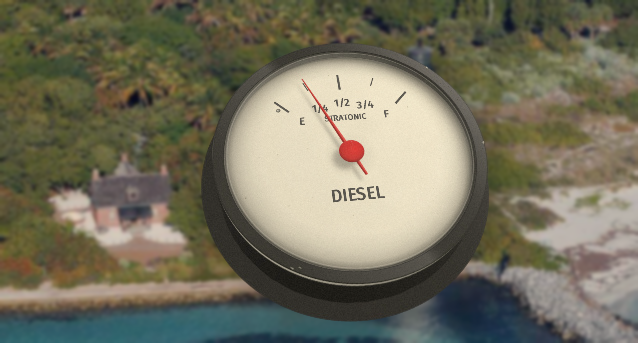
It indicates 0.25
